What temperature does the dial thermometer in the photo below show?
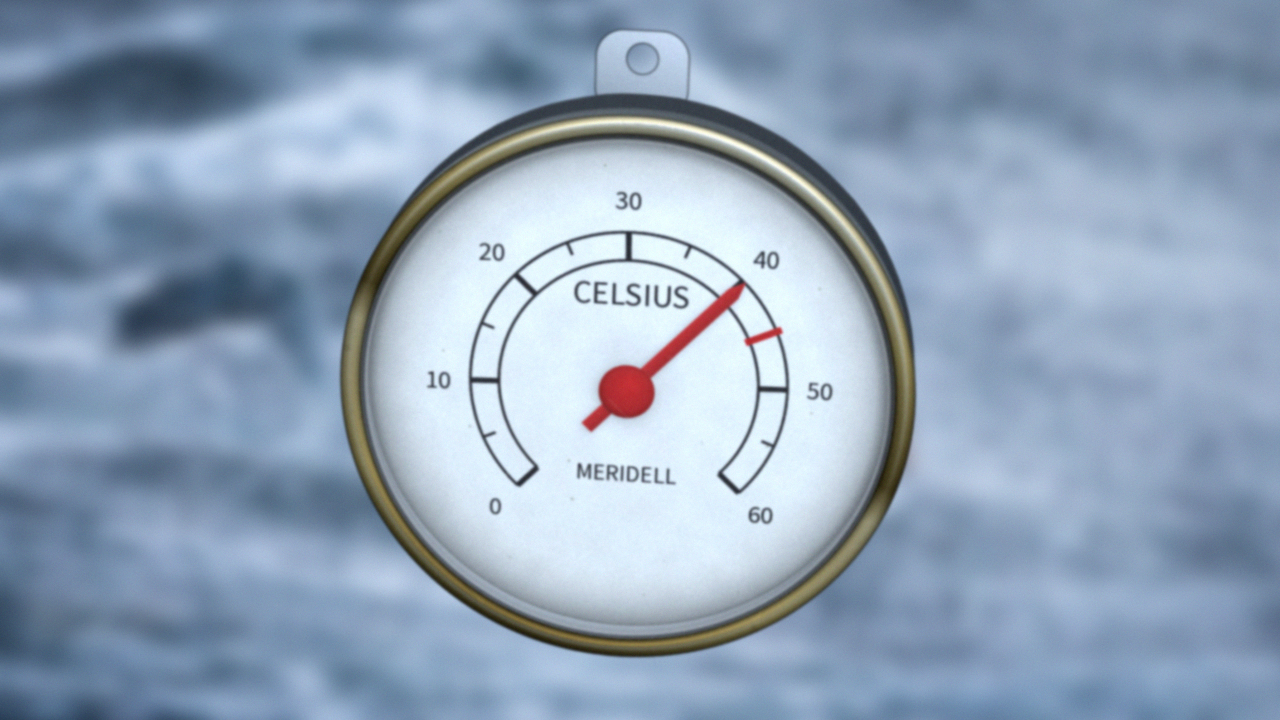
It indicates 40 °C
